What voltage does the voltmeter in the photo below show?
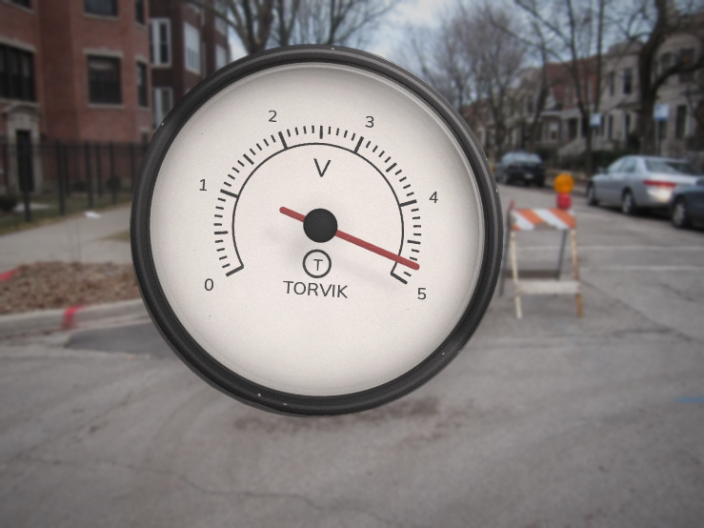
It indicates 4.8 V
